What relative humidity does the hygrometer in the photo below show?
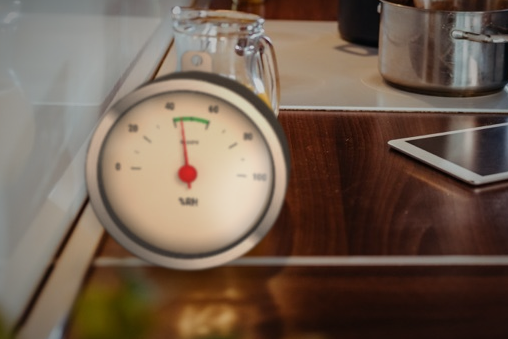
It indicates 45 %
